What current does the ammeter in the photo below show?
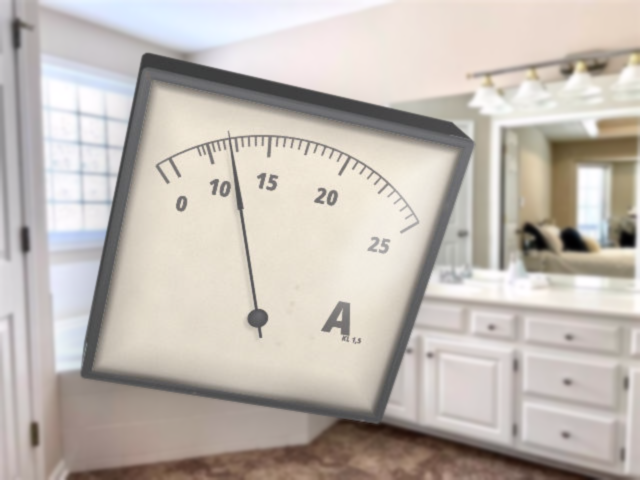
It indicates 12 A
